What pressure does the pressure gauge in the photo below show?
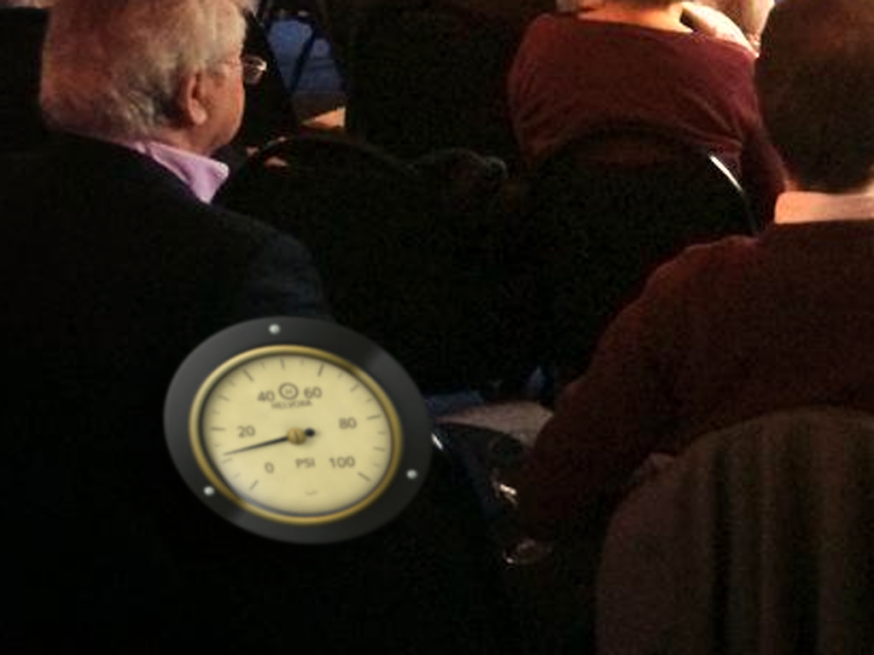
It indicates 12.5 psi
